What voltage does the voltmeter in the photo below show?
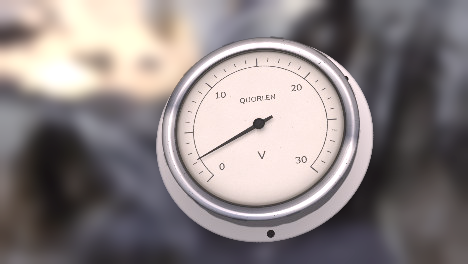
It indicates 2 V
